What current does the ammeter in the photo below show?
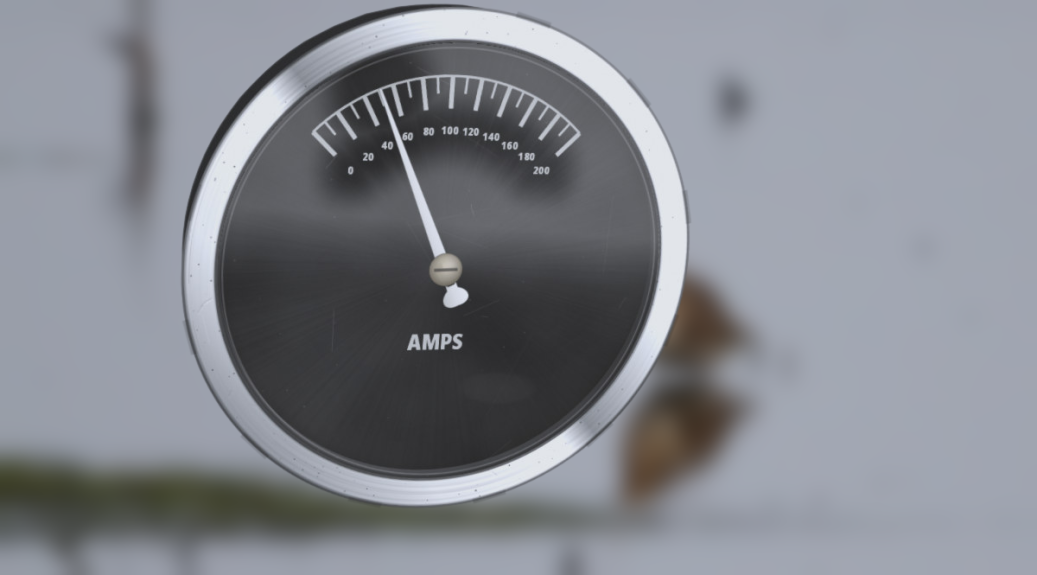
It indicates 50 A
